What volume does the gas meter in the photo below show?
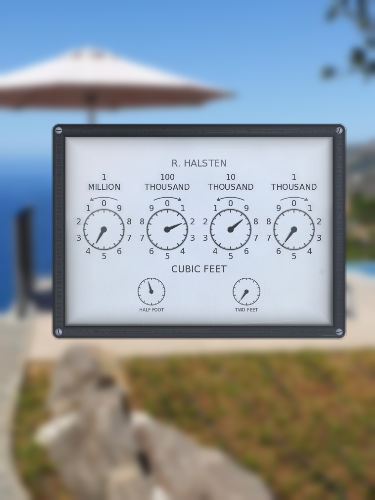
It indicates 418600 ft³
